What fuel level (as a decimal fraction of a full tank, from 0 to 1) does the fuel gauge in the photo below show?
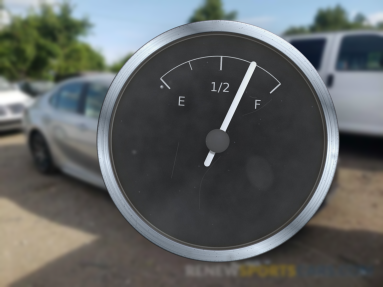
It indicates 0.75
